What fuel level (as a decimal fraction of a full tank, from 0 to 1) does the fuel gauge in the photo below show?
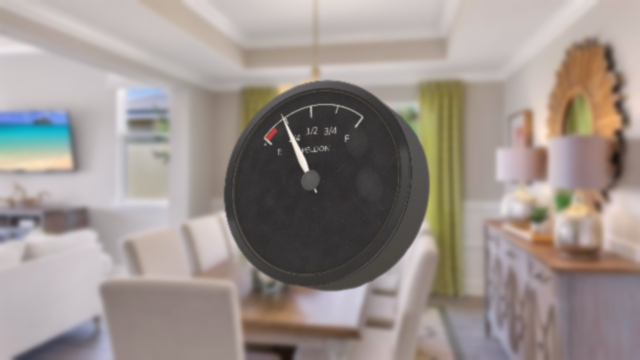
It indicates 0.25
